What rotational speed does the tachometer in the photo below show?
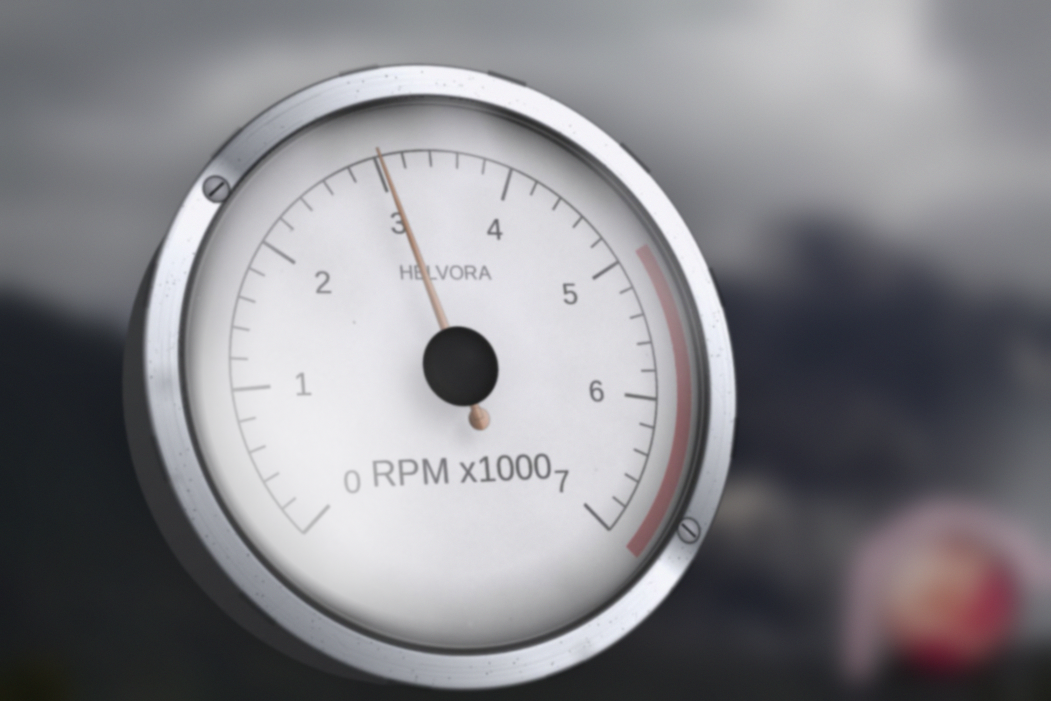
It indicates 3000 rpm
